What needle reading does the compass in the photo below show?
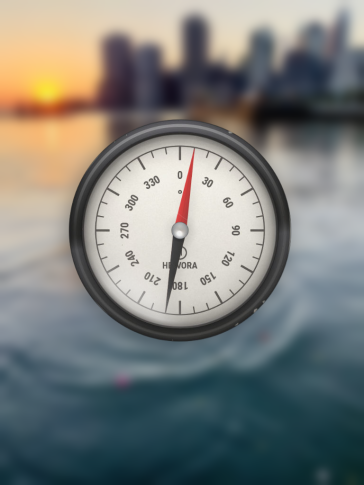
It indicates 10 °
